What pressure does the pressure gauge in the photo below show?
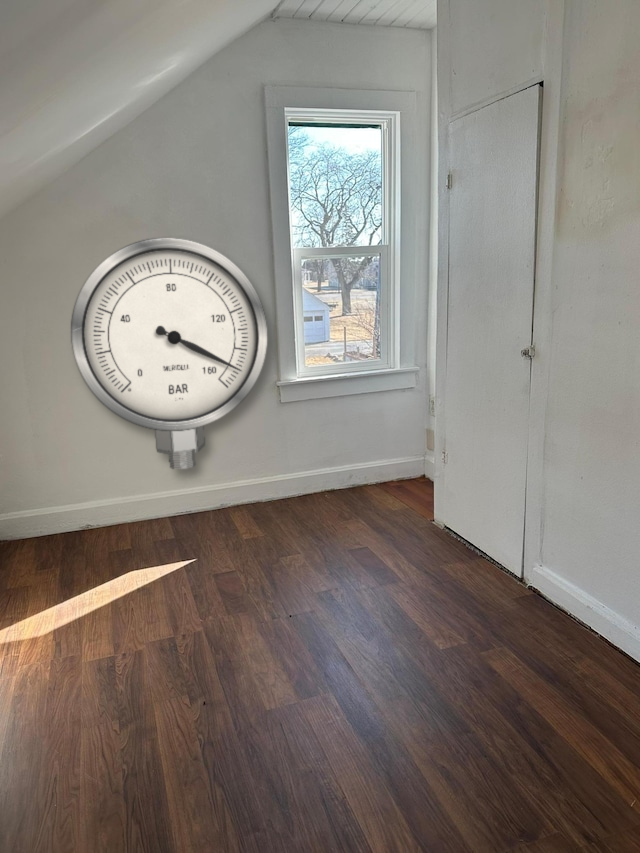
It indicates 150 bar
